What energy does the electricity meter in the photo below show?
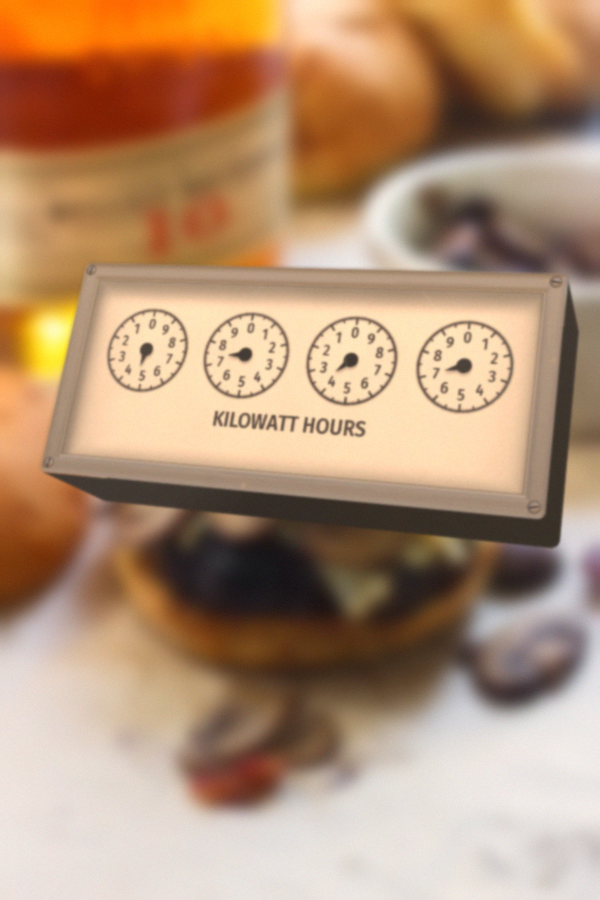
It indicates 4737 kWh
